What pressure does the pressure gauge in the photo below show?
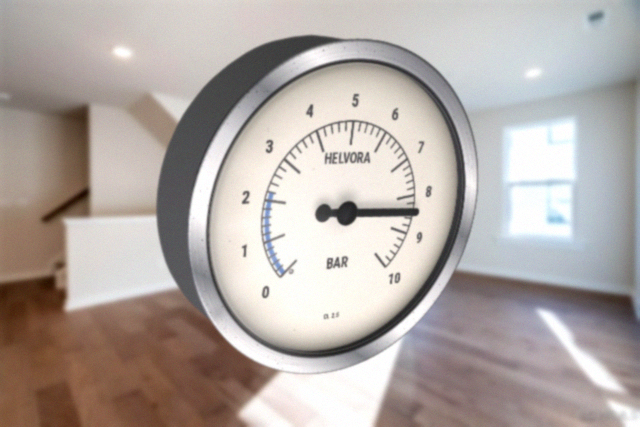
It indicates 8.4 bar
